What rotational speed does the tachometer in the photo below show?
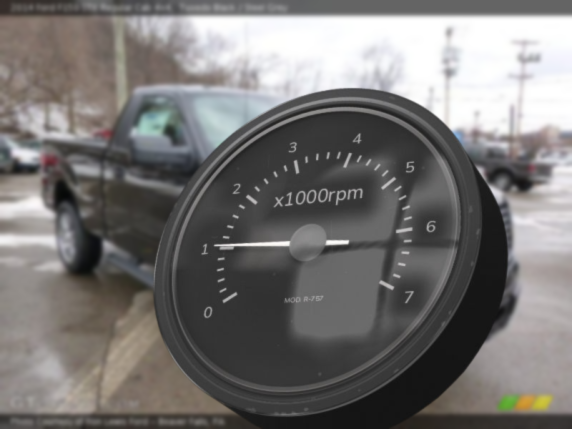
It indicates 1000 rpm
